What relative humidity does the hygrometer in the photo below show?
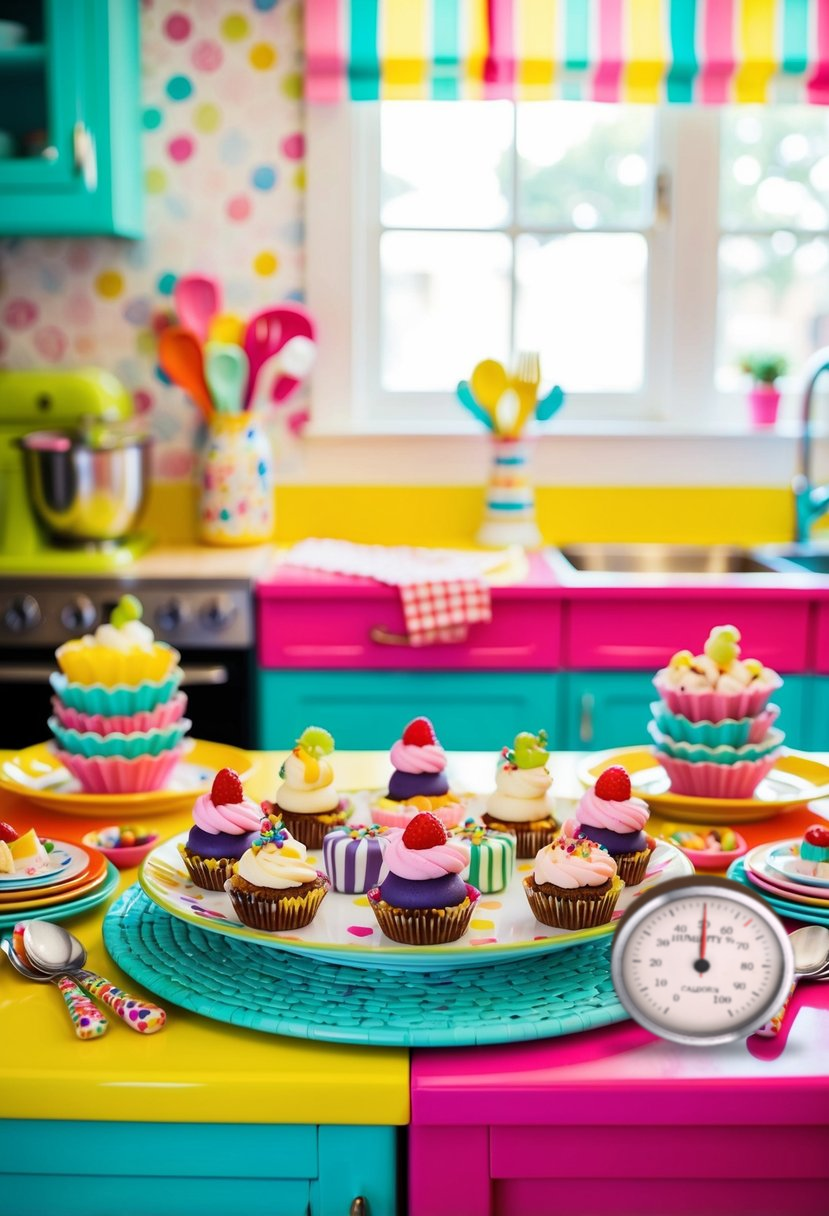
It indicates 50 %
